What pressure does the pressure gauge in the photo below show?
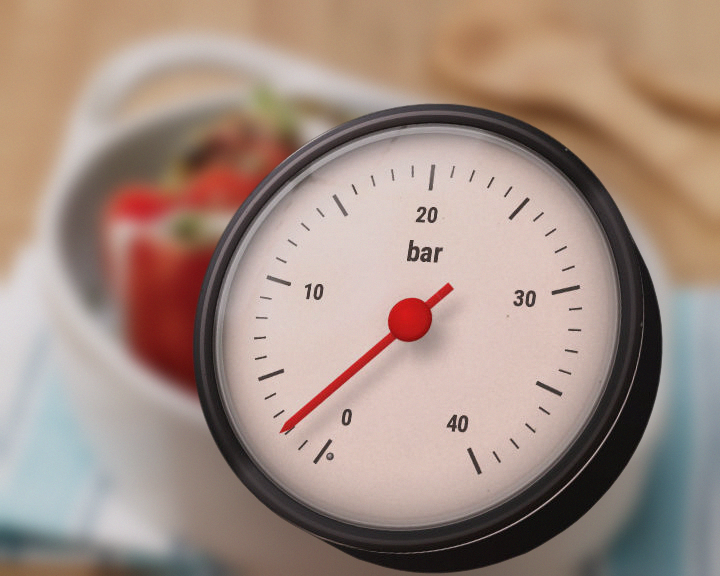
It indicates 2 bar
